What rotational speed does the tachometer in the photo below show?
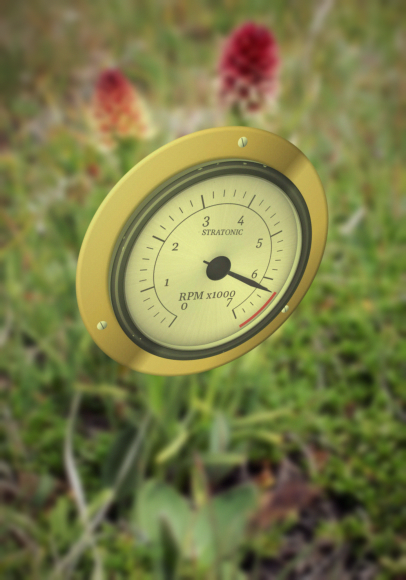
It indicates 6200 rpm
